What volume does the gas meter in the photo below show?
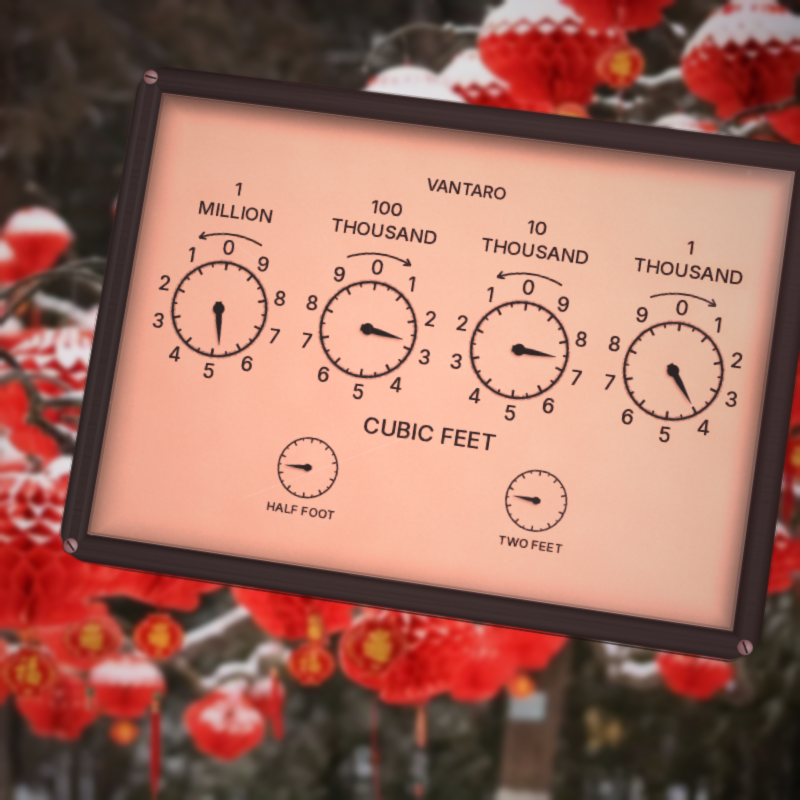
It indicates 527400 ft³
